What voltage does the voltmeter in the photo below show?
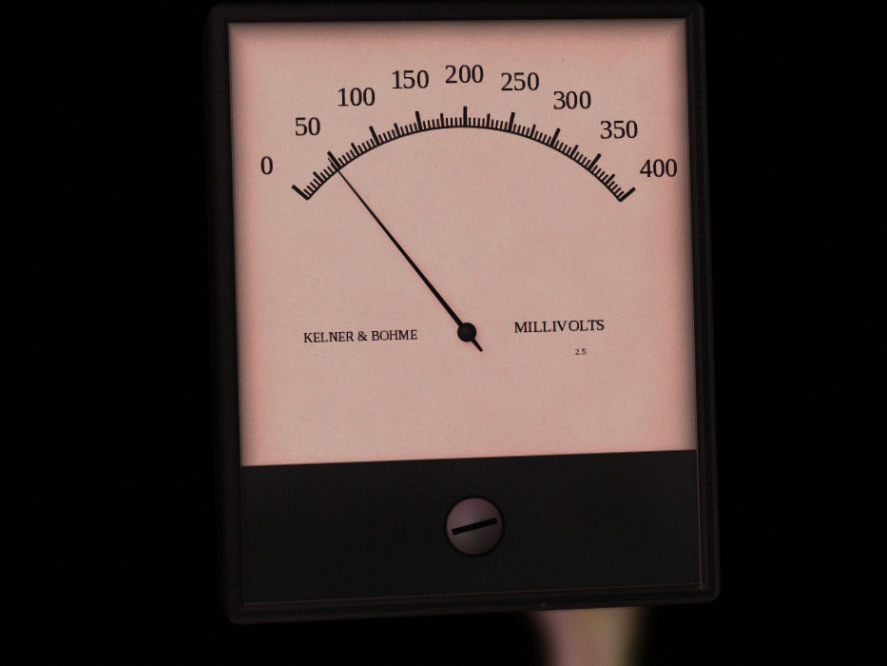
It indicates 45 mV
